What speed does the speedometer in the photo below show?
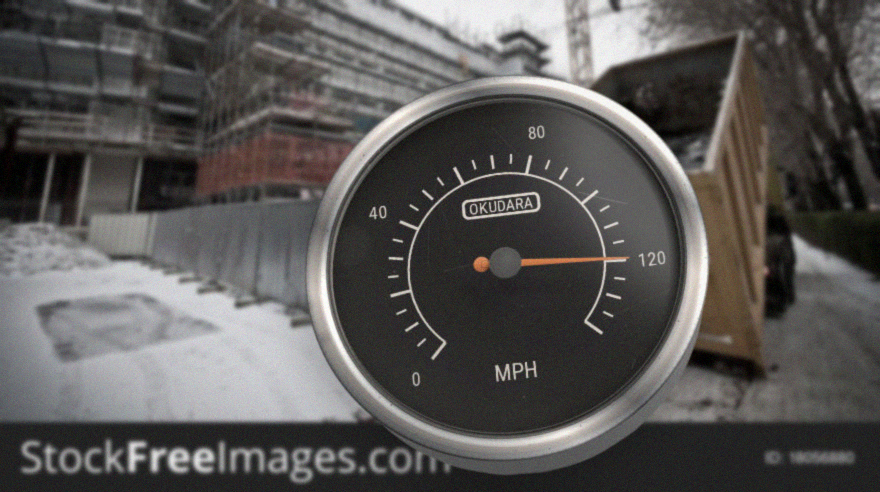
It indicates 120 mph
